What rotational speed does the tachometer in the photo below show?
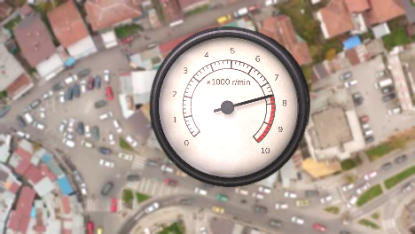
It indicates 7600 rpm
